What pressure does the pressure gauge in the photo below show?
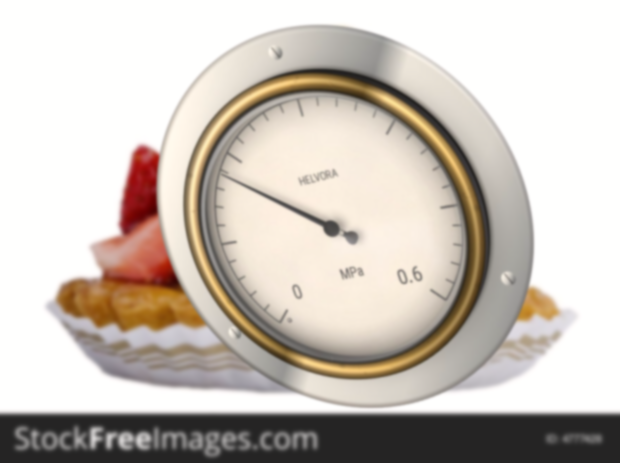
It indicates 0.18 MPa
